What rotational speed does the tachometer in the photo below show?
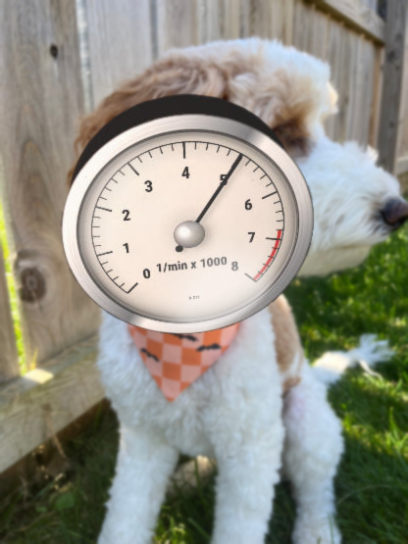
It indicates 5000 rpm
